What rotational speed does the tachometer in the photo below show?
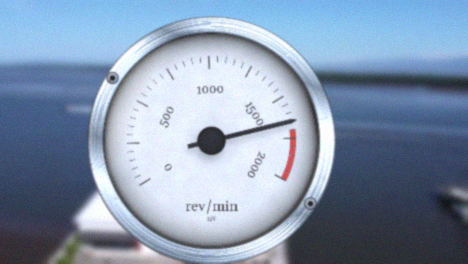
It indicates 1650 rpm
